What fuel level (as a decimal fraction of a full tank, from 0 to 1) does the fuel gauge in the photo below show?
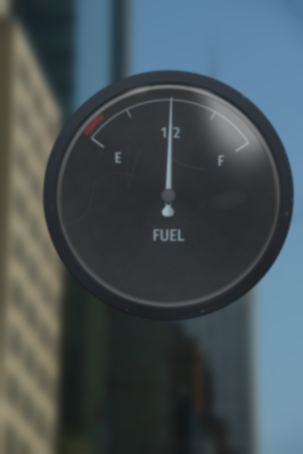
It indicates 0.5
